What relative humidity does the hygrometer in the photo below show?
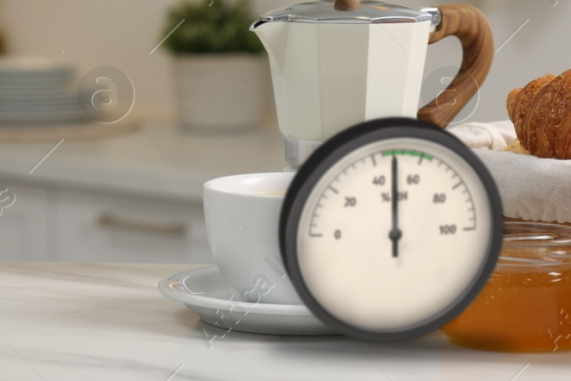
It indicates 48 %
